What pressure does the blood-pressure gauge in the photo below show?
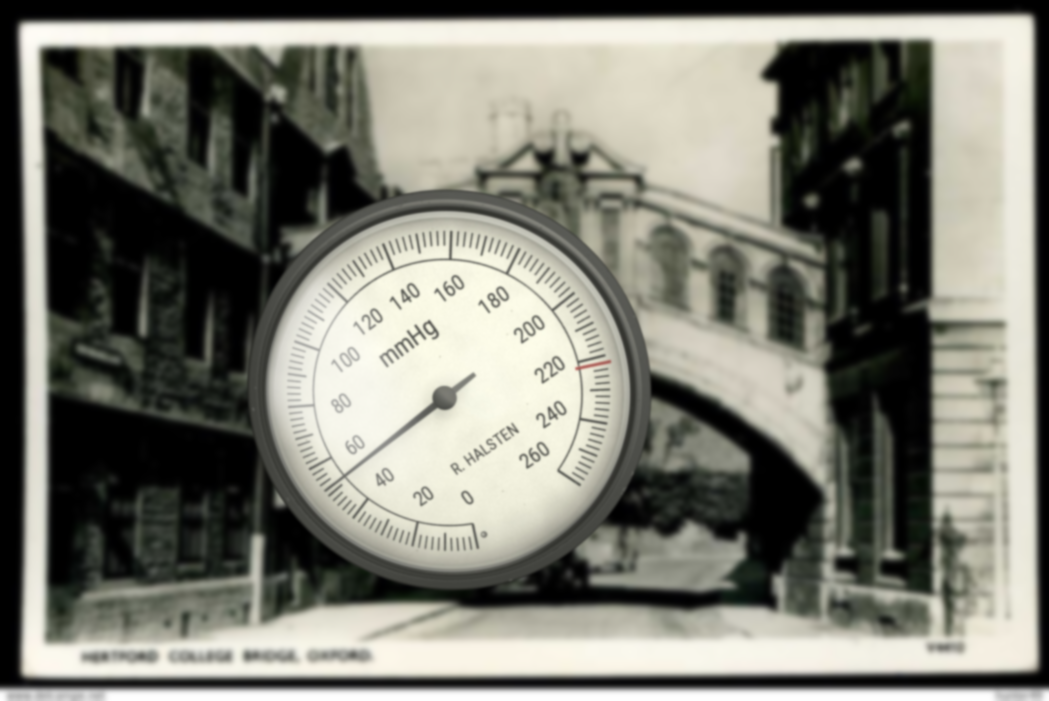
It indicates 52 mmHg
